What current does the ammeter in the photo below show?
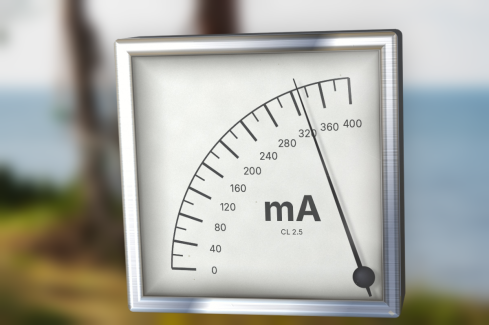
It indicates 330 mA
